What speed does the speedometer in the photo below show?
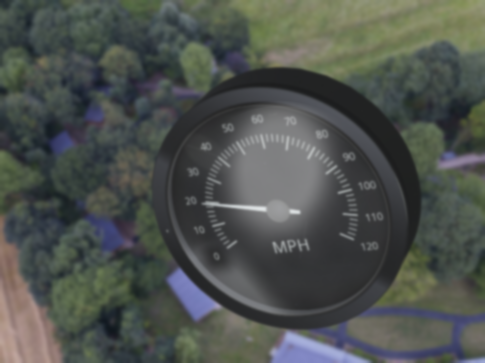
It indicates 20 mph
